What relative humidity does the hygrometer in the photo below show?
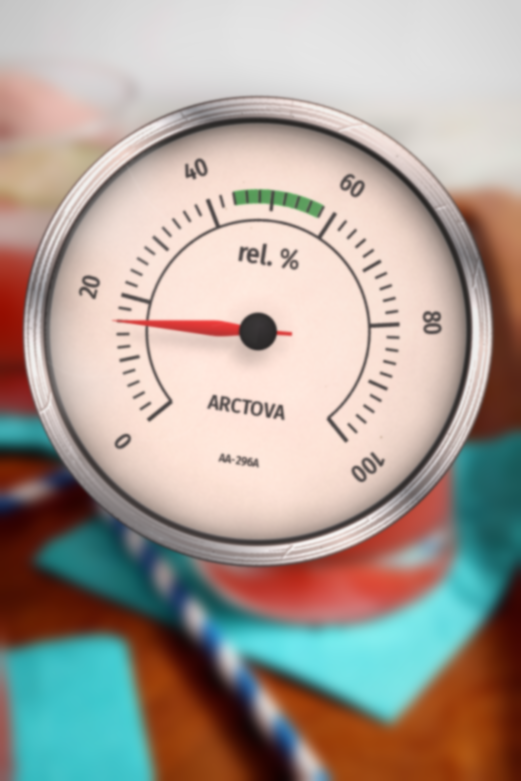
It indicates 16 %
